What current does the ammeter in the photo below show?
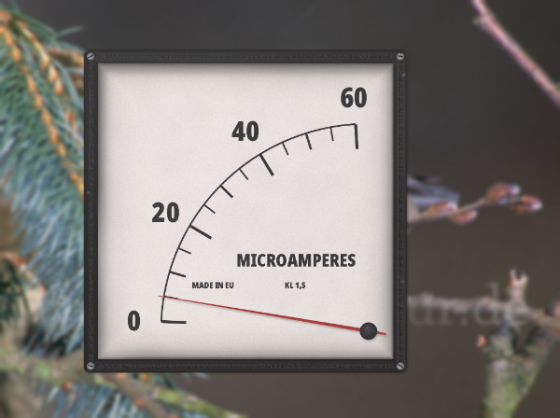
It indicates 5 µA
